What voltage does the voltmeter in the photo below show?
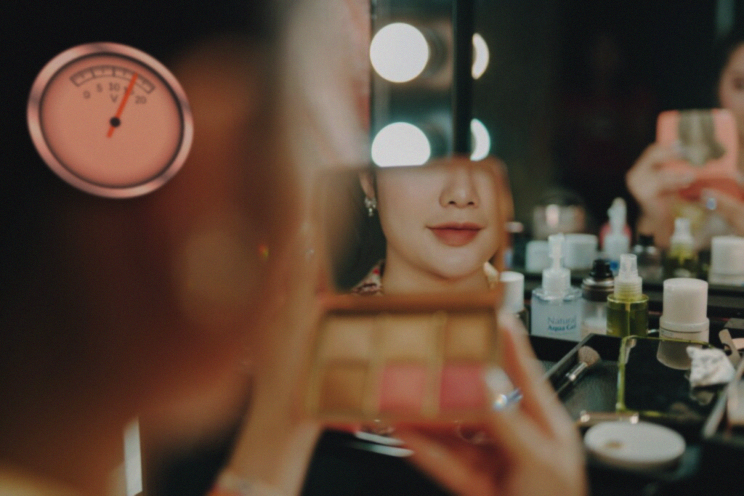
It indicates 15 V
